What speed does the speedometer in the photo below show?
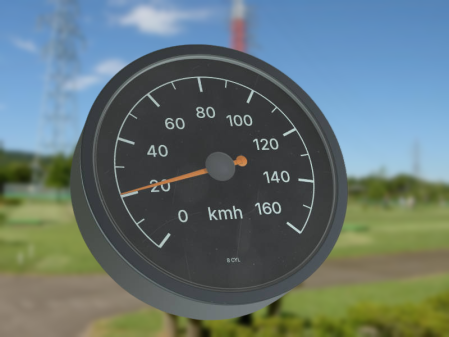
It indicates 20 km/h
